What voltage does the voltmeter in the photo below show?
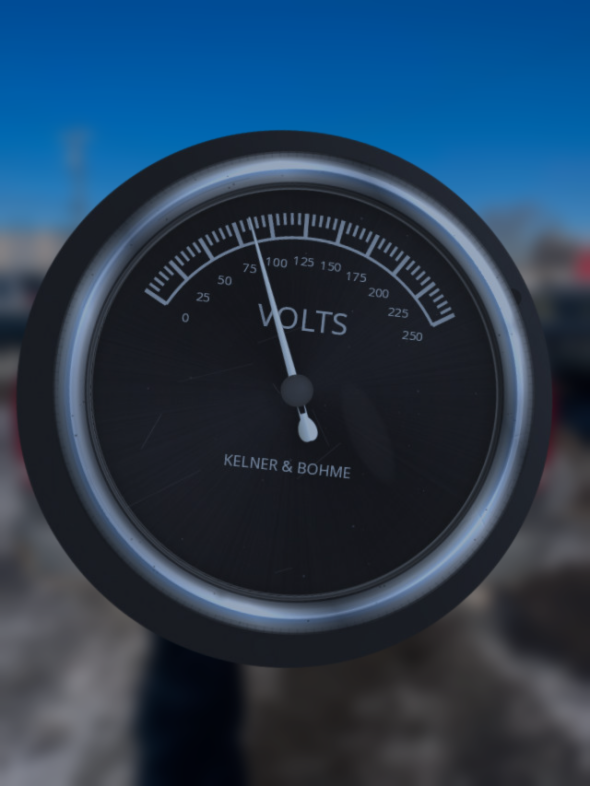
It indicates 85 V
